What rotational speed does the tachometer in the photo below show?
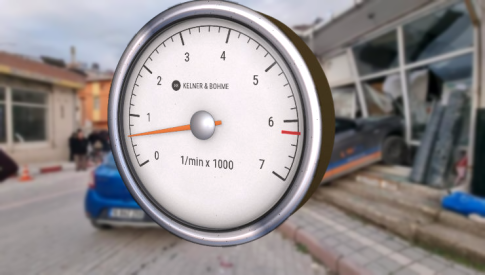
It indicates 600 rpm
